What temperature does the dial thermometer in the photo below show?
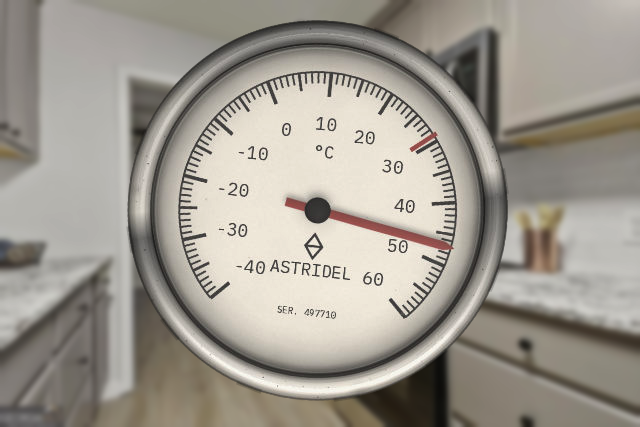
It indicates 47 °C
